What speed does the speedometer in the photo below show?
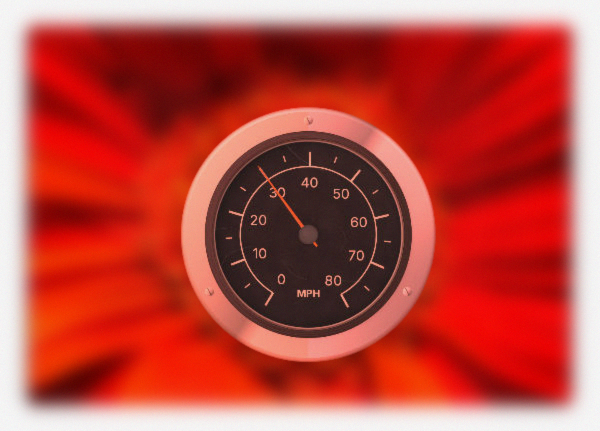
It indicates 30 mph
